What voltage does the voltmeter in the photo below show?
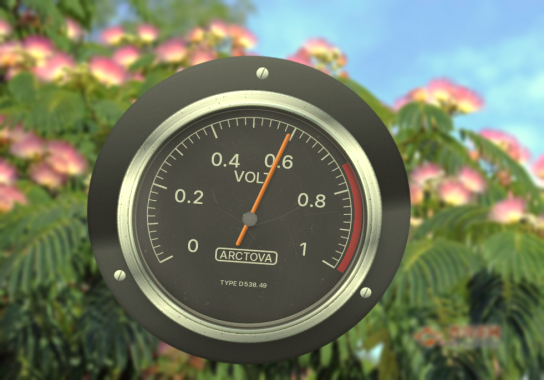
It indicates 0.59 V
